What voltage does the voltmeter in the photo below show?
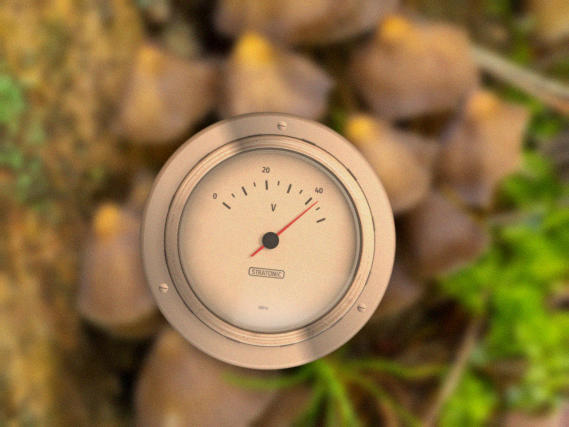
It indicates 42.5 V
